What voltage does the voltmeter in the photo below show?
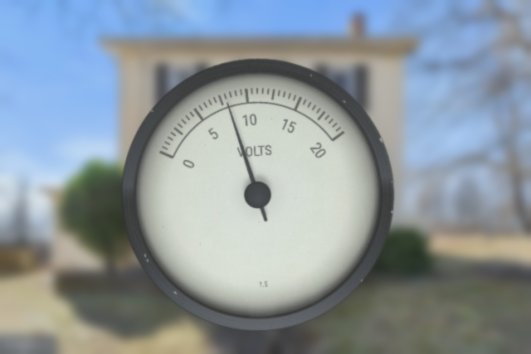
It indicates 8 V
